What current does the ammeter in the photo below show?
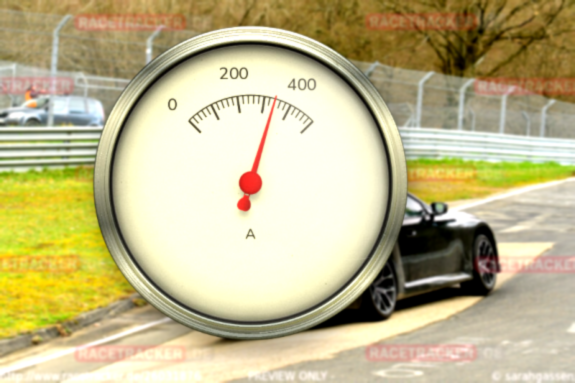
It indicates 340 A
